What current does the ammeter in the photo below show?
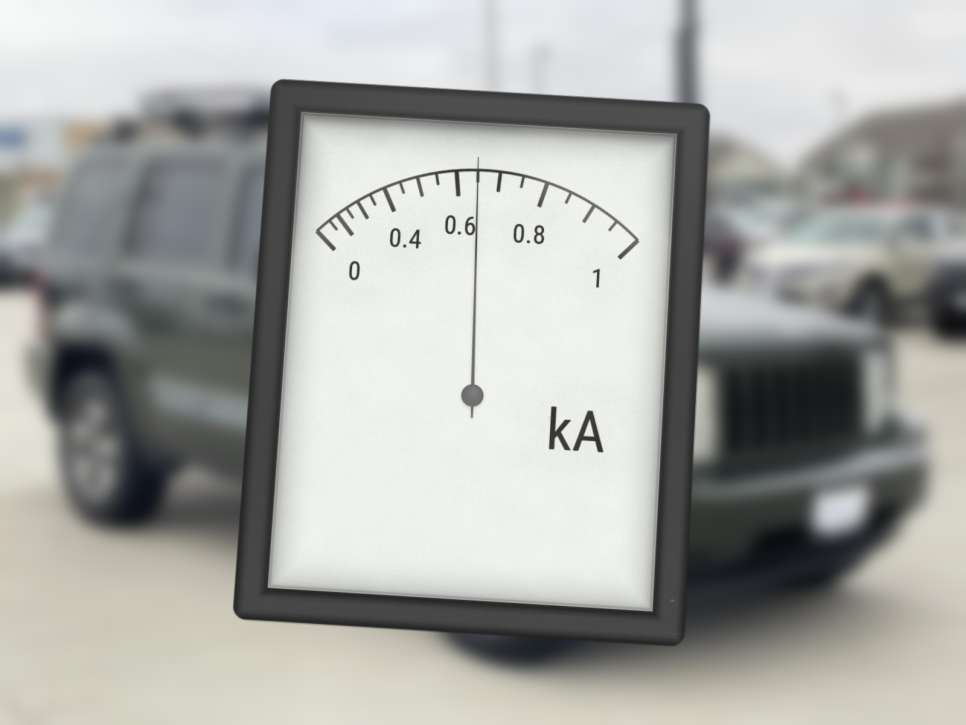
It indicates 0.65 kA
